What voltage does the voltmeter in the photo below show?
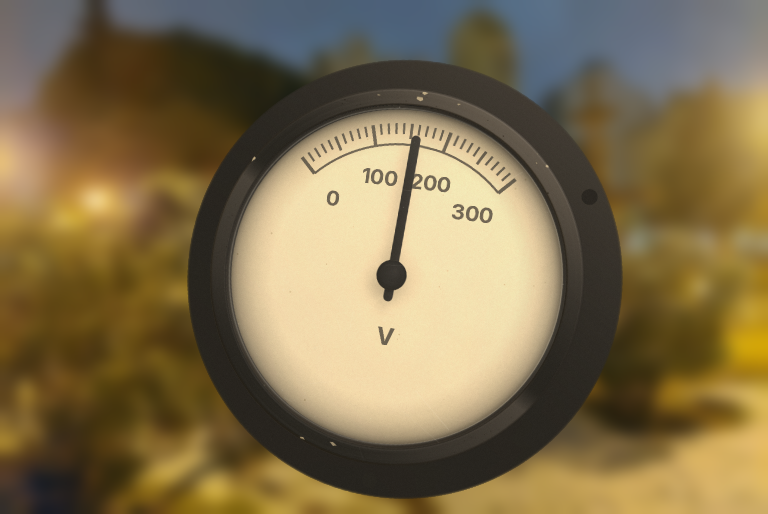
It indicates 160 V
